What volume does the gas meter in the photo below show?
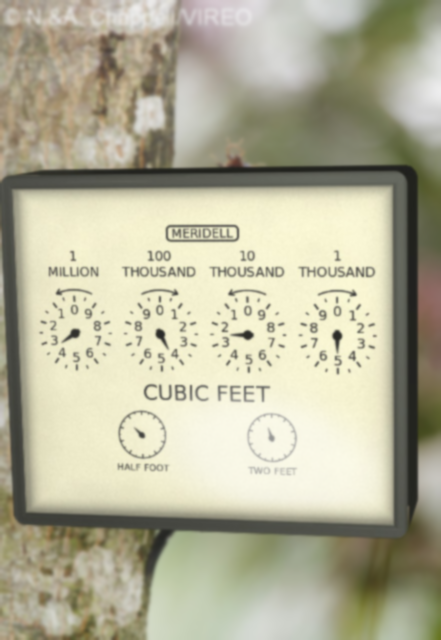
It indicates 342500 ft³
